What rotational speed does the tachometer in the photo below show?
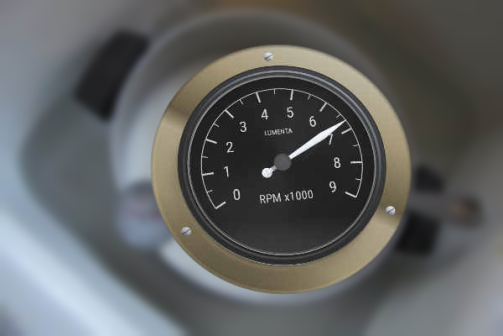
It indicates 6750 rpm
